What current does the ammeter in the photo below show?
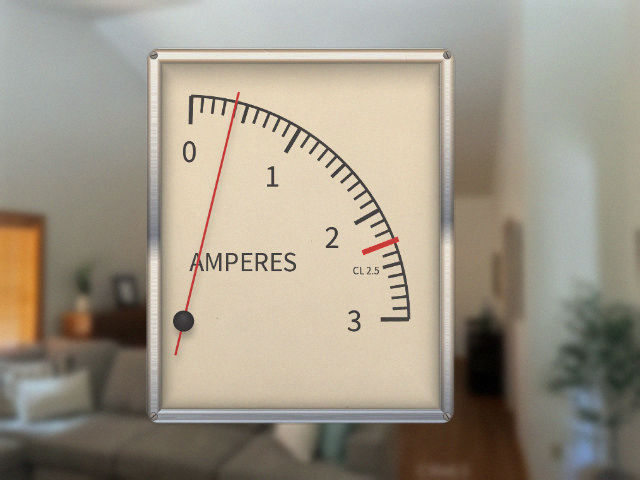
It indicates 0.4 A
